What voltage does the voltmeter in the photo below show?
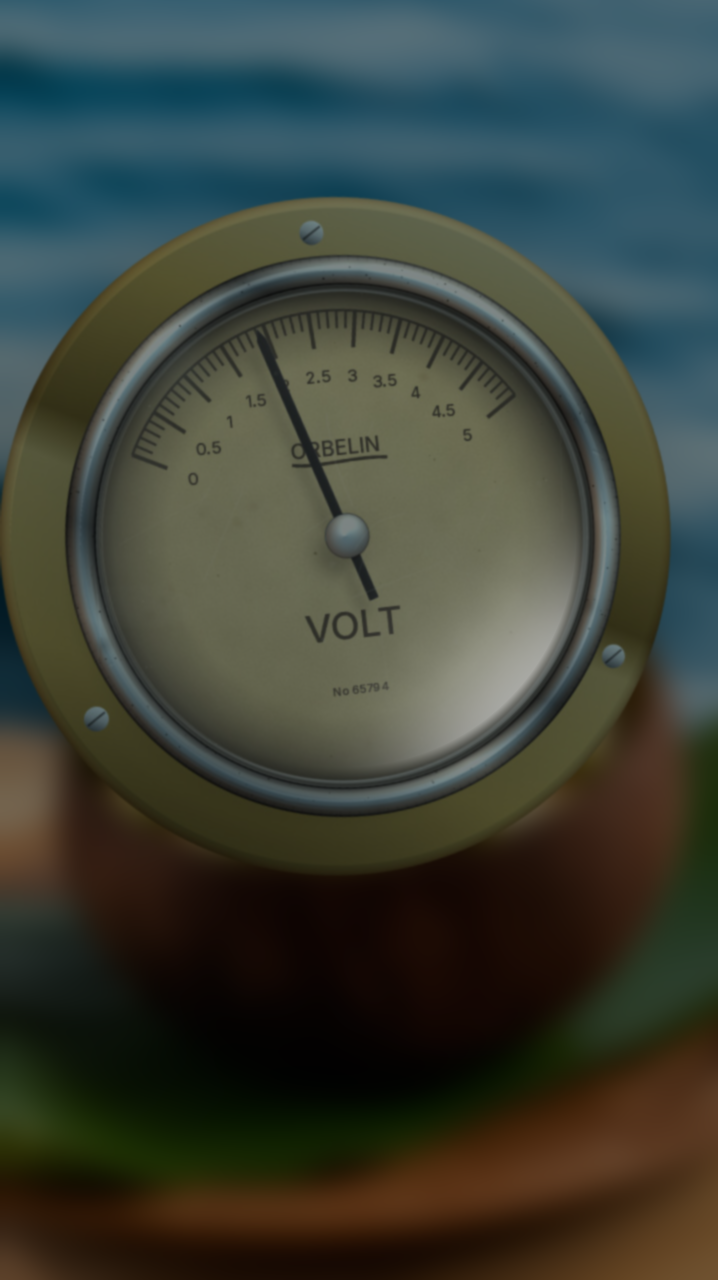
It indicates 1.9 V
